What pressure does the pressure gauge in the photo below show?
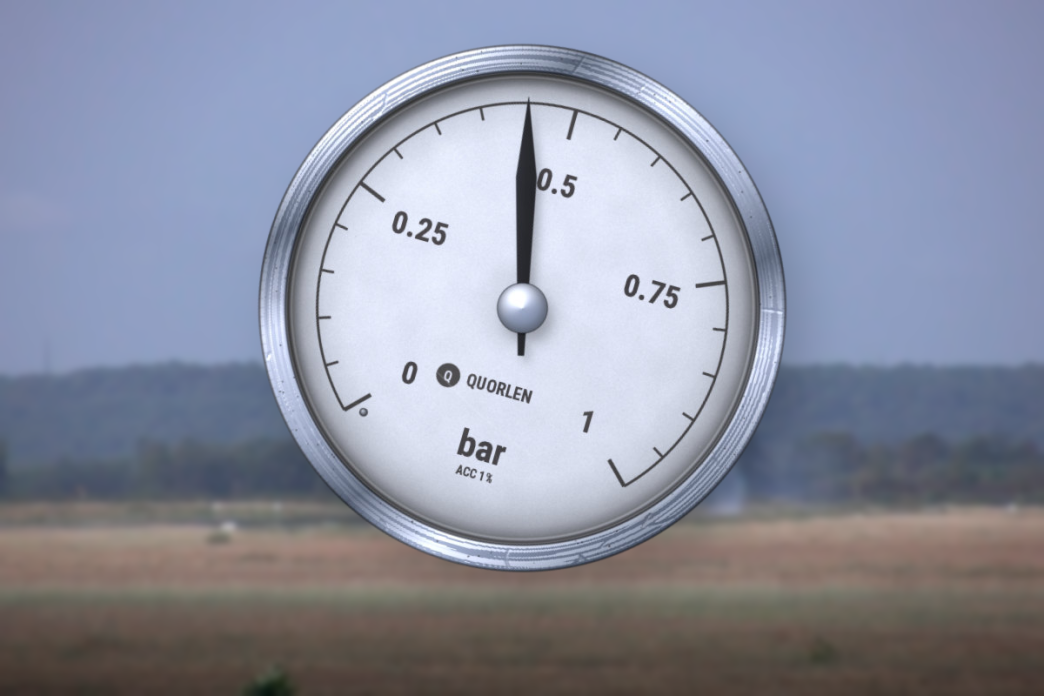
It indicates 0.45 bar
